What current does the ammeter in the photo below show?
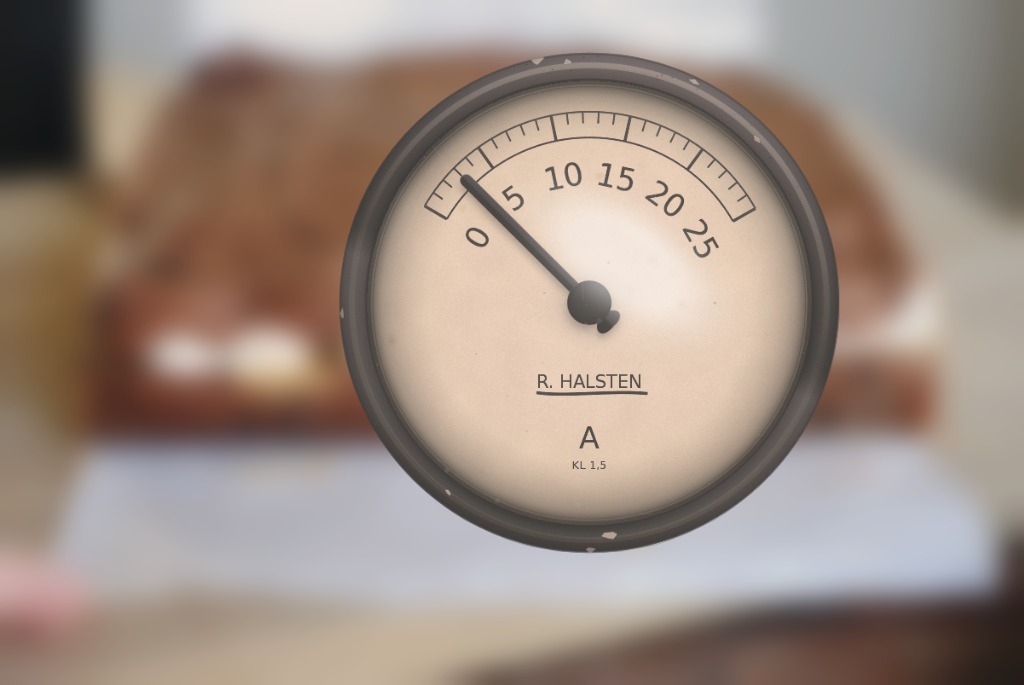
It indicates 3 A
